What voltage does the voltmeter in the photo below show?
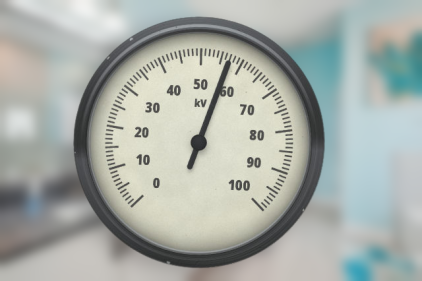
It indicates 57 kV
